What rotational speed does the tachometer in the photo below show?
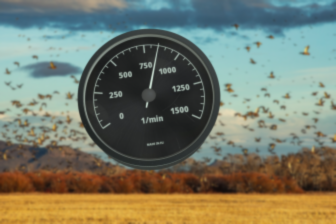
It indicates 850 rpm
